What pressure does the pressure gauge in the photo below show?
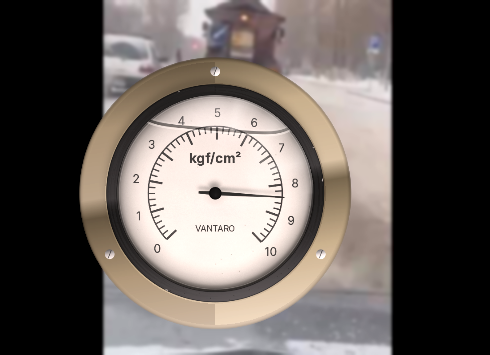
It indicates 8.4 kg/cm²
